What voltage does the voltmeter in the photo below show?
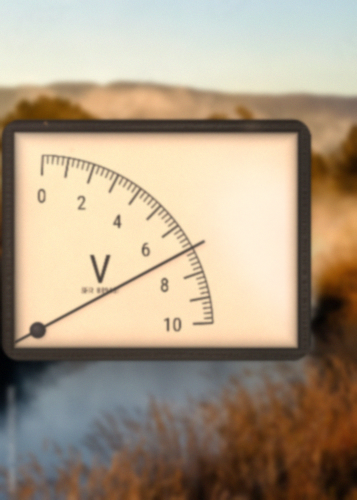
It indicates 7 V
